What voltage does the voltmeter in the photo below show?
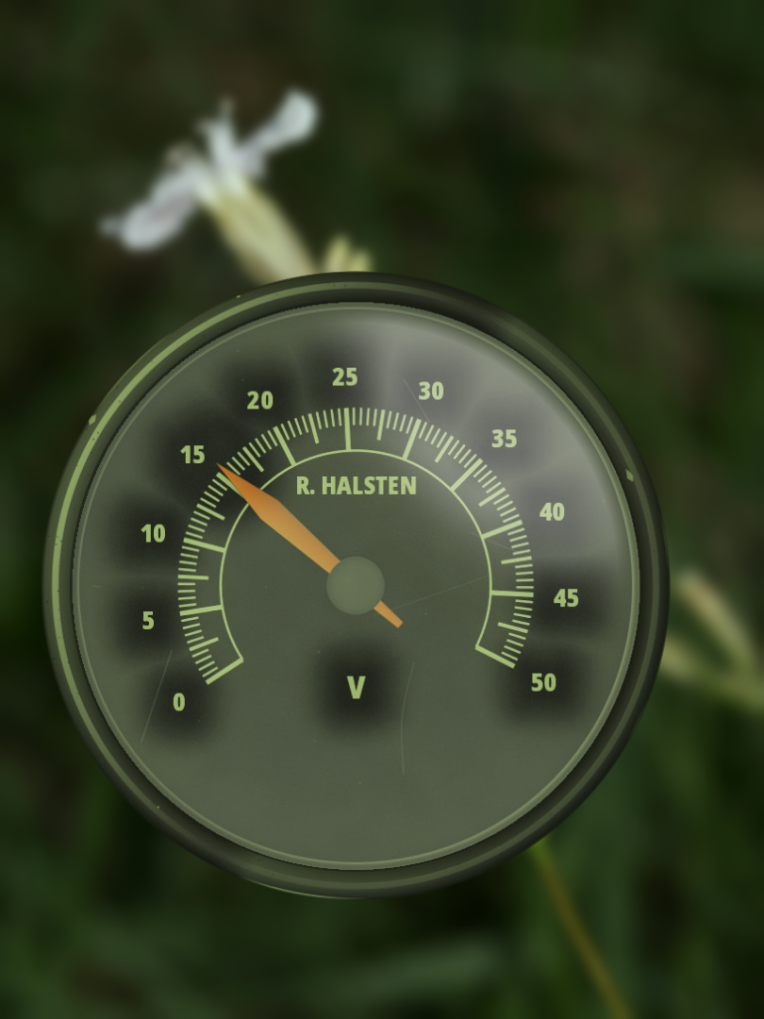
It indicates 15.5 V
